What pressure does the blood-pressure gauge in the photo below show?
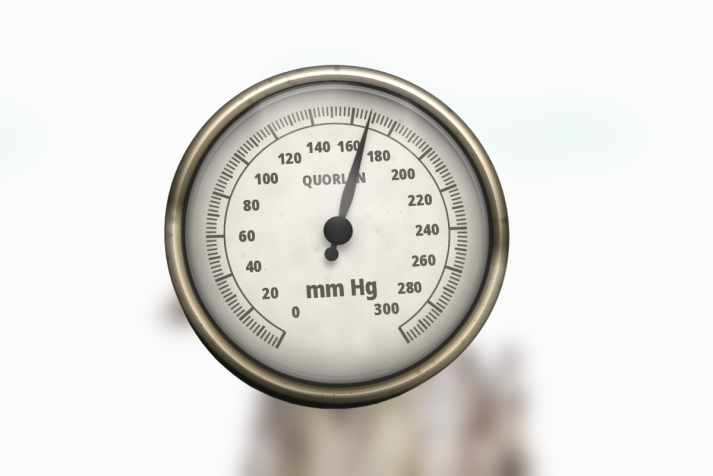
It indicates 168 mmHg
